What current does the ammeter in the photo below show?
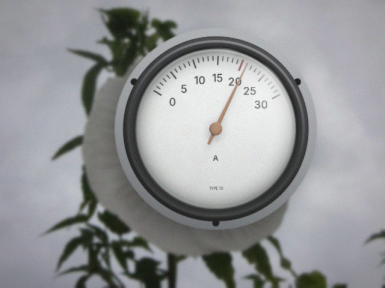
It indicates 21 A
